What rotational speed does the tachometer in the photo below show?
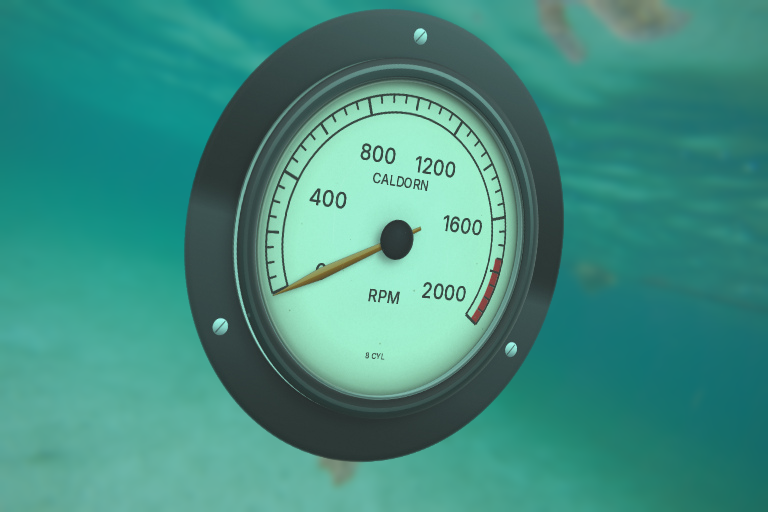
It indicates 0 rpm
